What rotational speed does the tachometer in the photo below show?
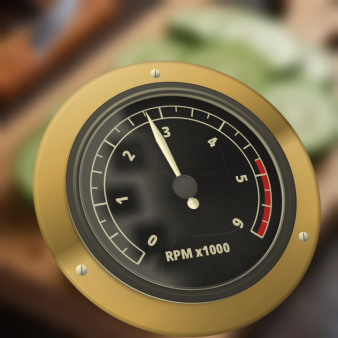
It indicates 2750 rpm
